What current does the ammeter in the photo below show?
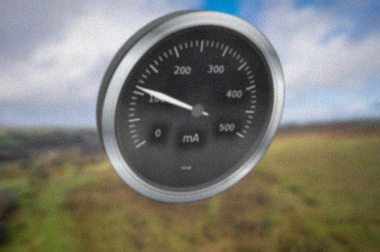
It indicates 110 mA
